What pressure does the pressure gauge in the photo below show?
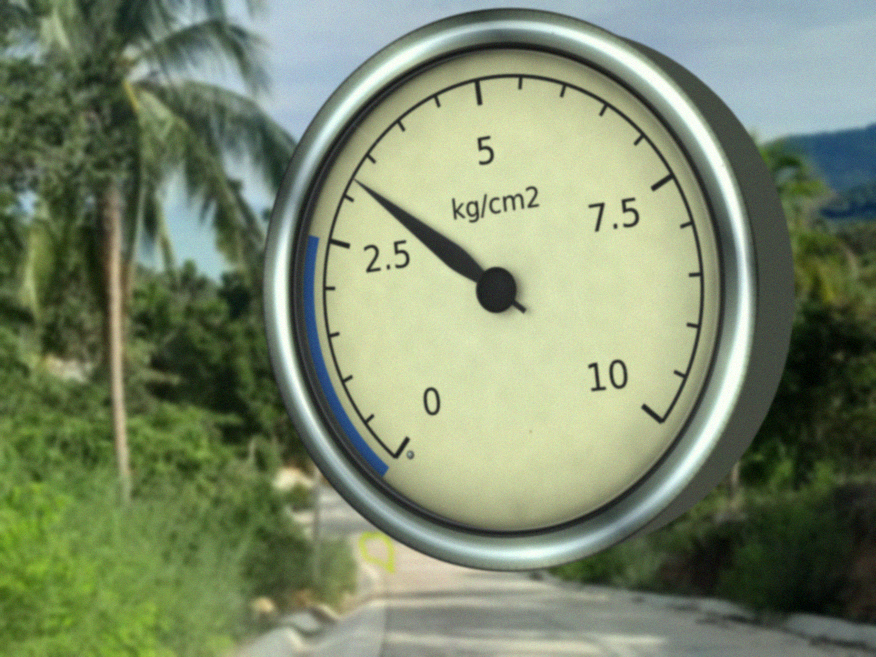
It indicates 3.25 kg/cm²
